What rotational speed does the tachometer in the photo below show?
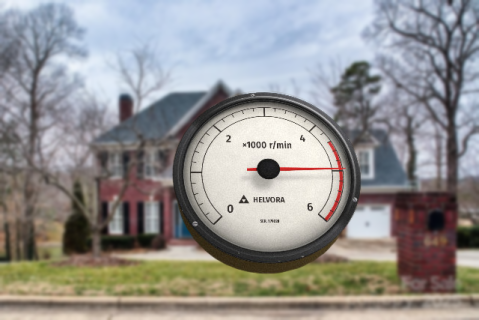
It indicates 5000 rpm
